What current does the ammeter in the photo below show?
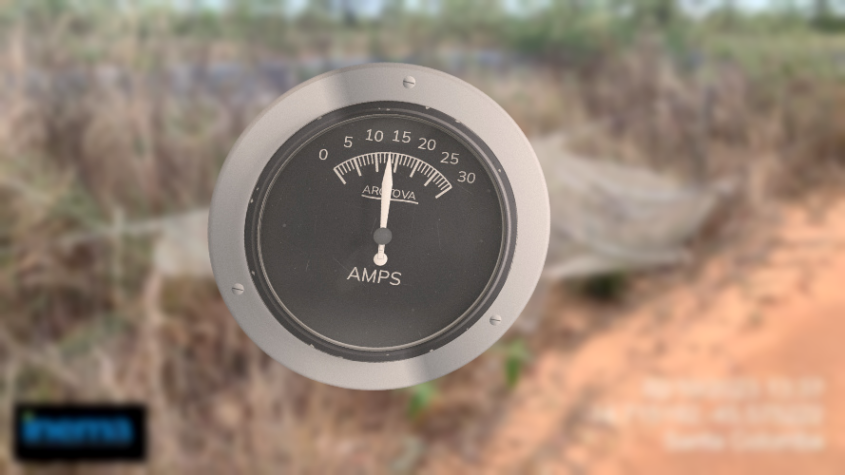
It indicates 13 A
